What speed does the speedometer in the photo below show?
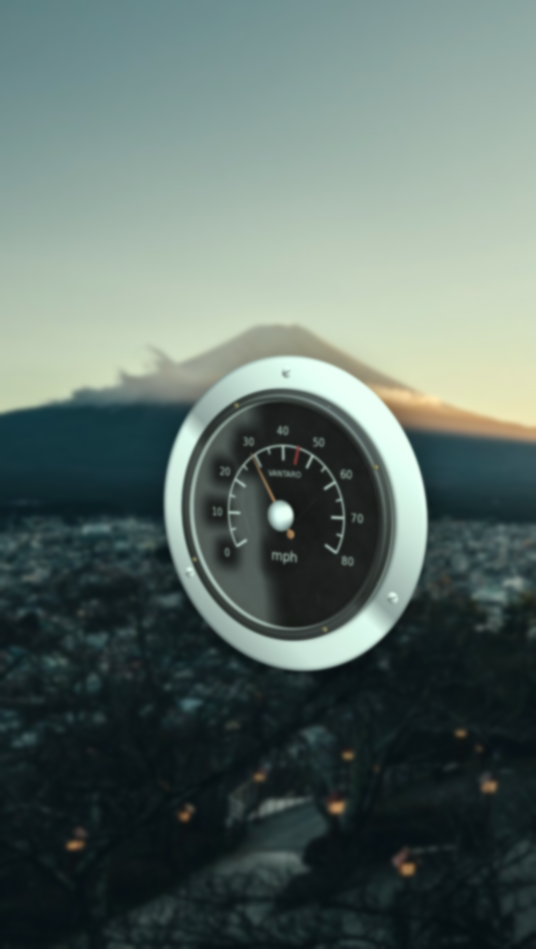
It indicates 30 mph
